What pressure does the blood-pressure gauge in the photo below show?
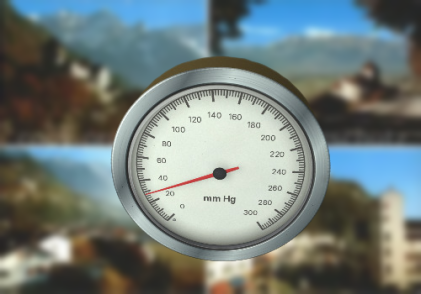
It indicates 30 mmHg
